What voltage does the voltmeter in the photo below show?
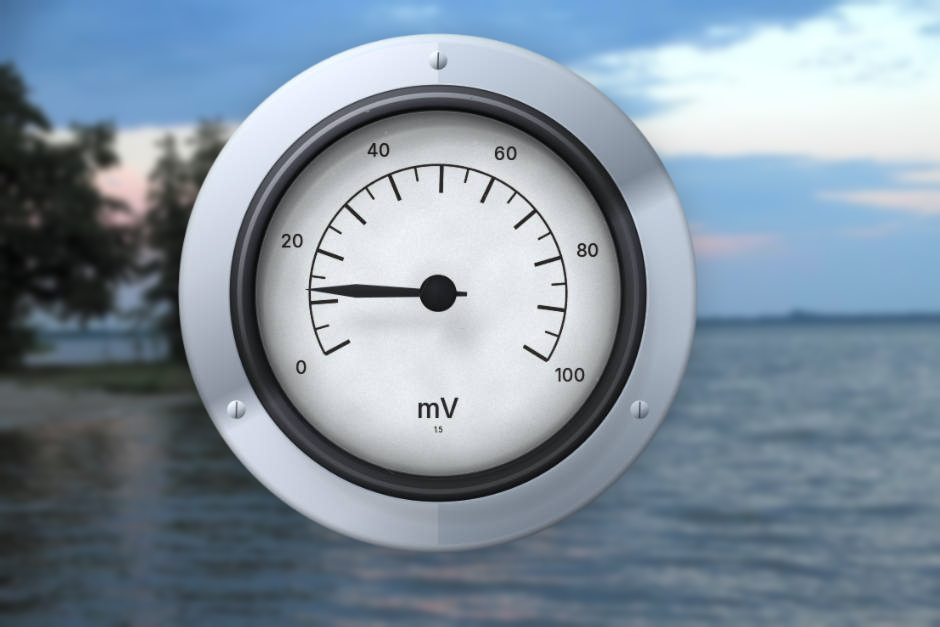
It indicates 12.5 mV
